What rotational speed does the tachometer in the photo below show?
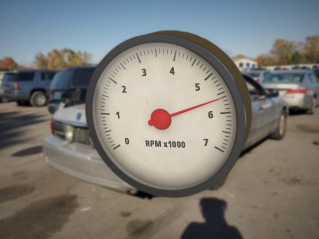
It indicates 5600 rpm
